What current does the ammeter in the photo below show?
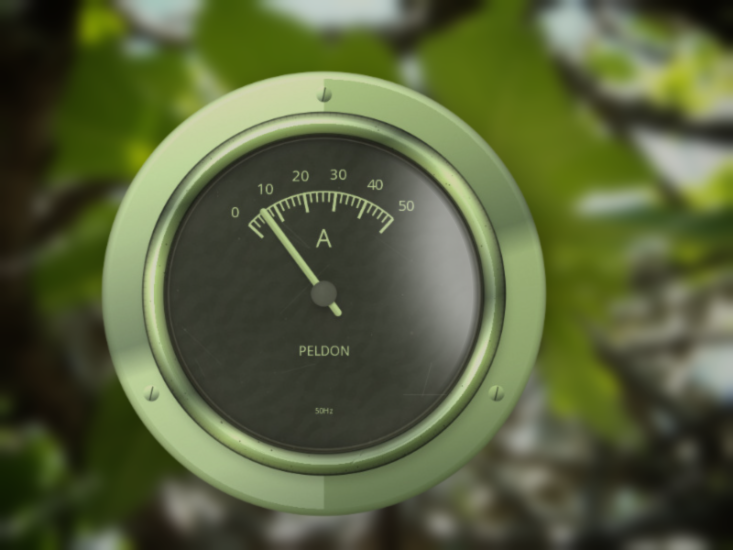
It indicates 6 A
